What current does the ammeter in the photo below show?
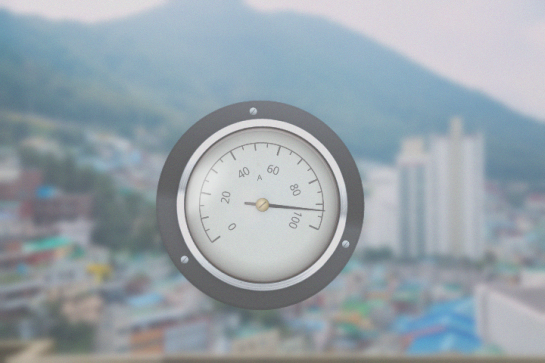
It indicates 92.5 A
